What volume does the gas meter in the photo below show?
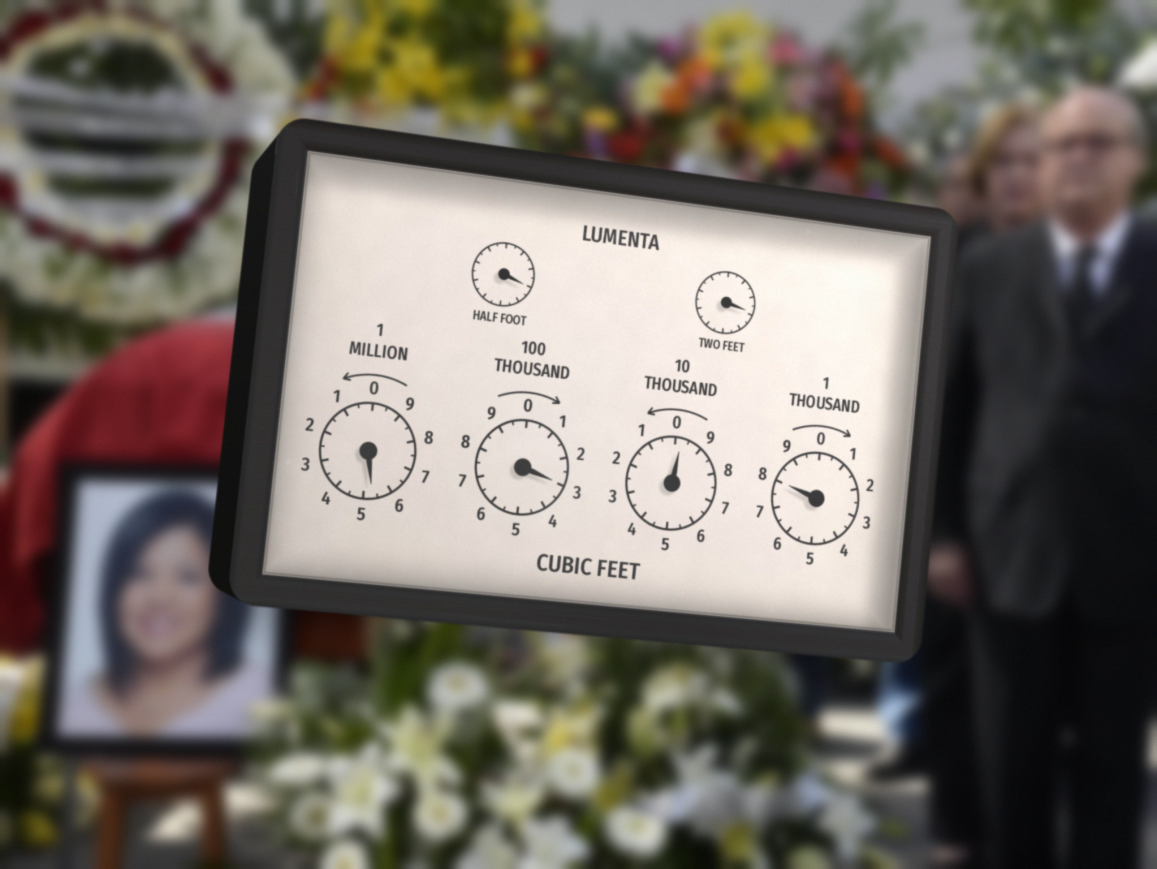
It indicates 529800 ft³
